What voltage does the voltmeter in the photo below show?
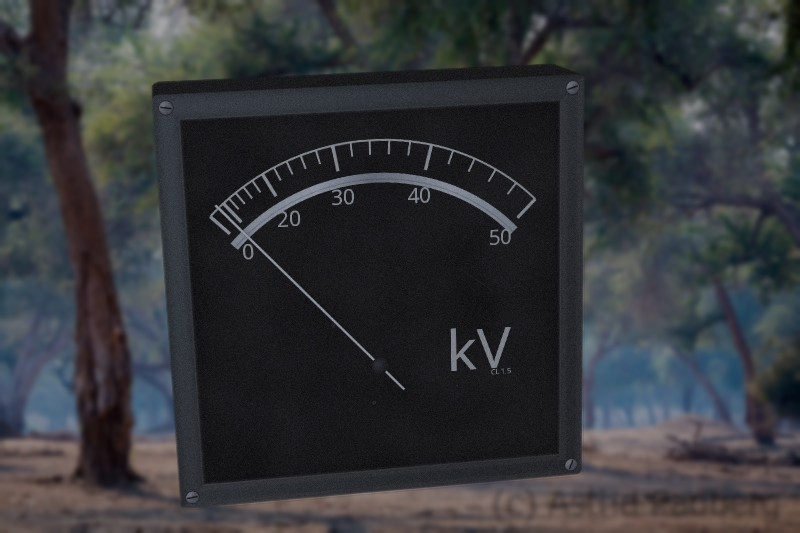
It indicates 8 kV
